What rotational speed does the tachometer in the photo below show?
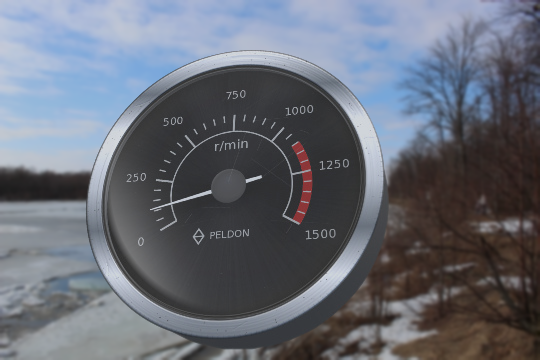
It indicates 100 rpm
